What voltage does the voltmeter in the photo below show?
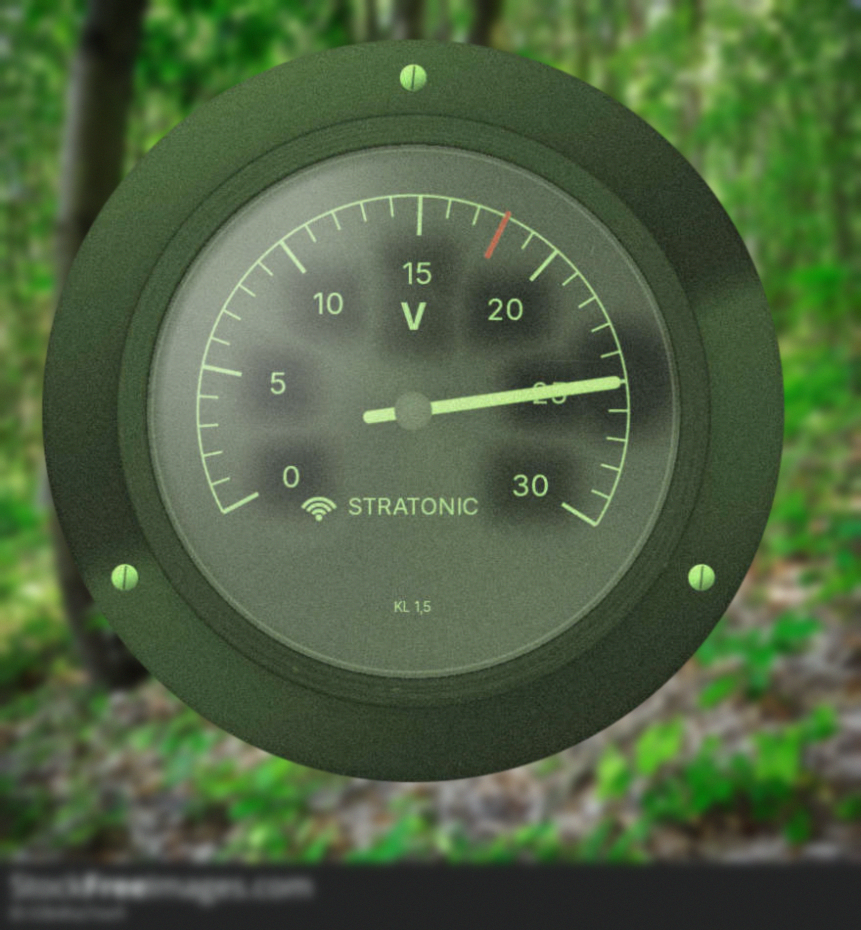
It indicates 25 V
